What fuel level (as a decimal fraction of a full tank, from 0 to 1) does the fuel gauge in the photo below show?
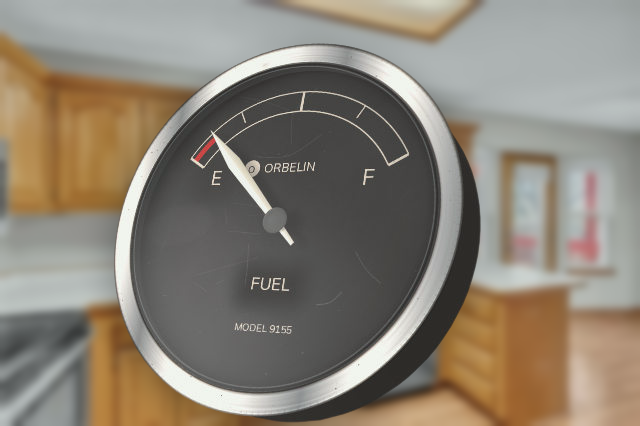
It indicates 0.125
